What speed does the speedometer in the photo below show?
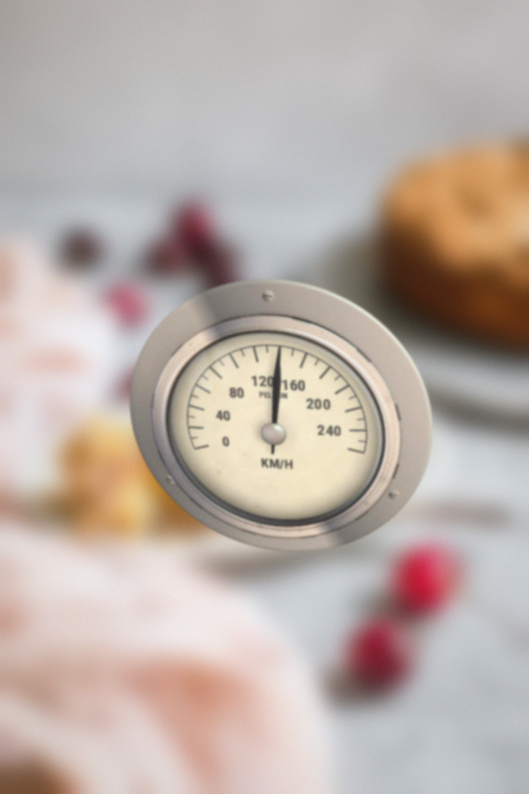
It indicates 140 km/h
